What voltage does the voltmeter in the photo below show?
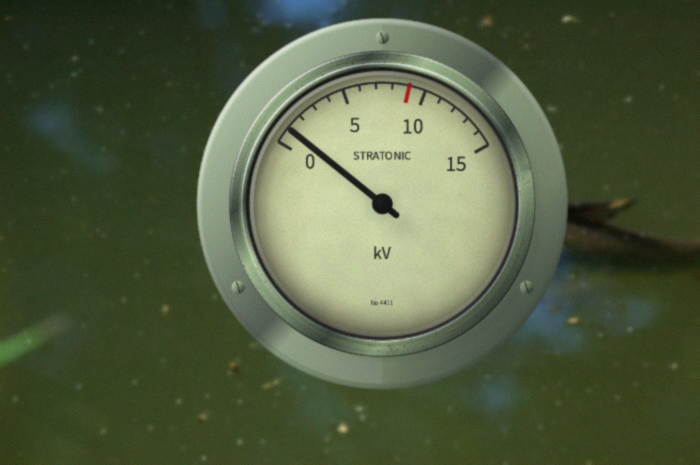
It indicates 1 kV
